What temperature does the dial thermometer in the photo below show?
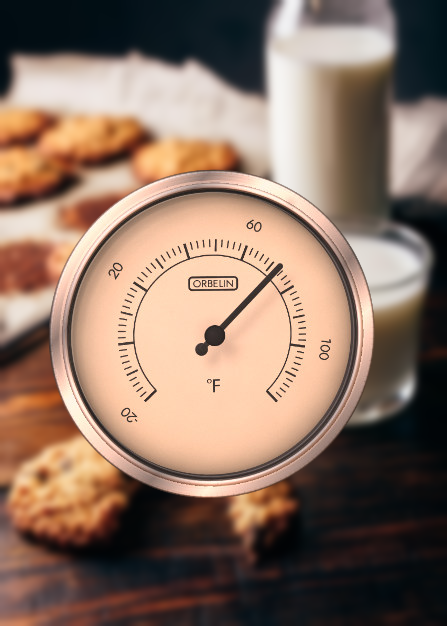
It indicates 72 °F
